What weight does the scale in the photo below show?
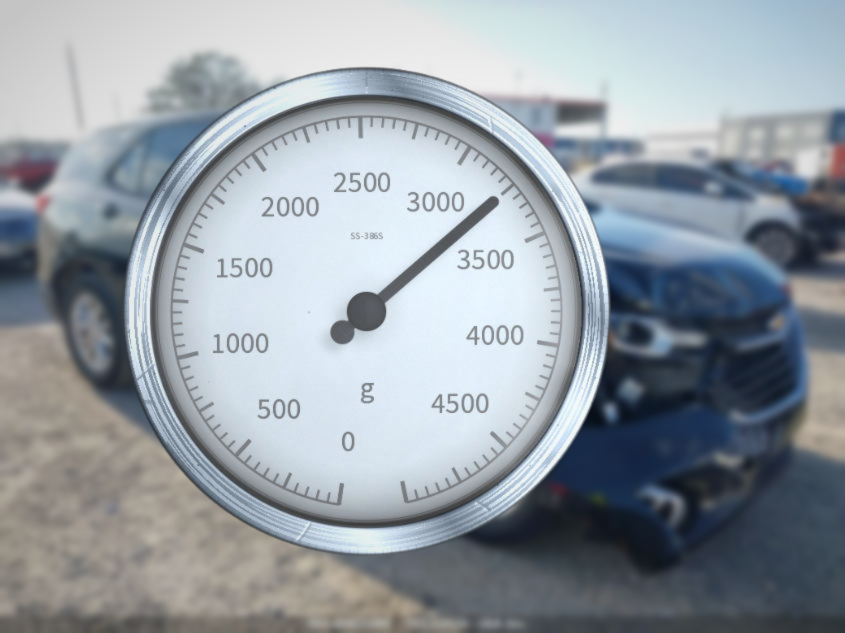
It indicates 3250 g
